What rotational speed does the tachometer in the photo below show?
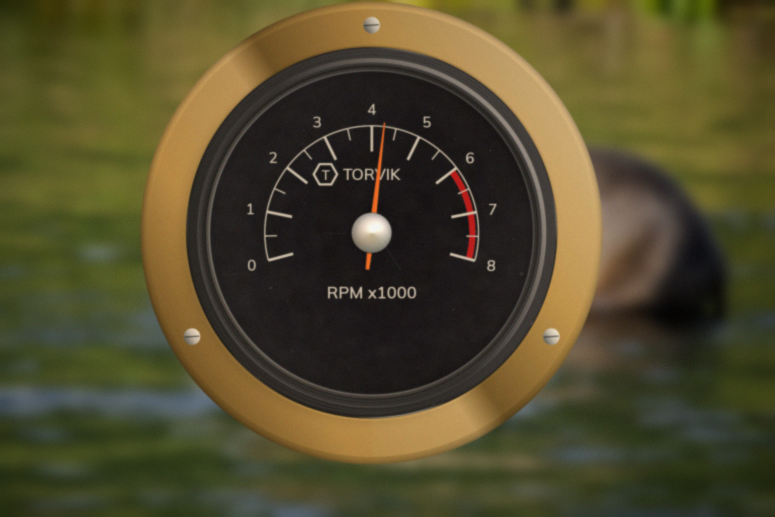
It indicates 4250 rpm
